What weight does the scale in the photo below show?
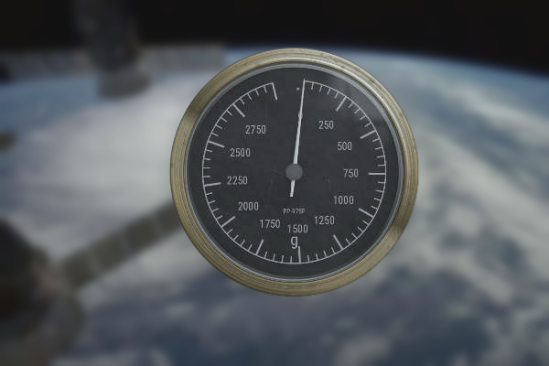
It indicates 0 g
